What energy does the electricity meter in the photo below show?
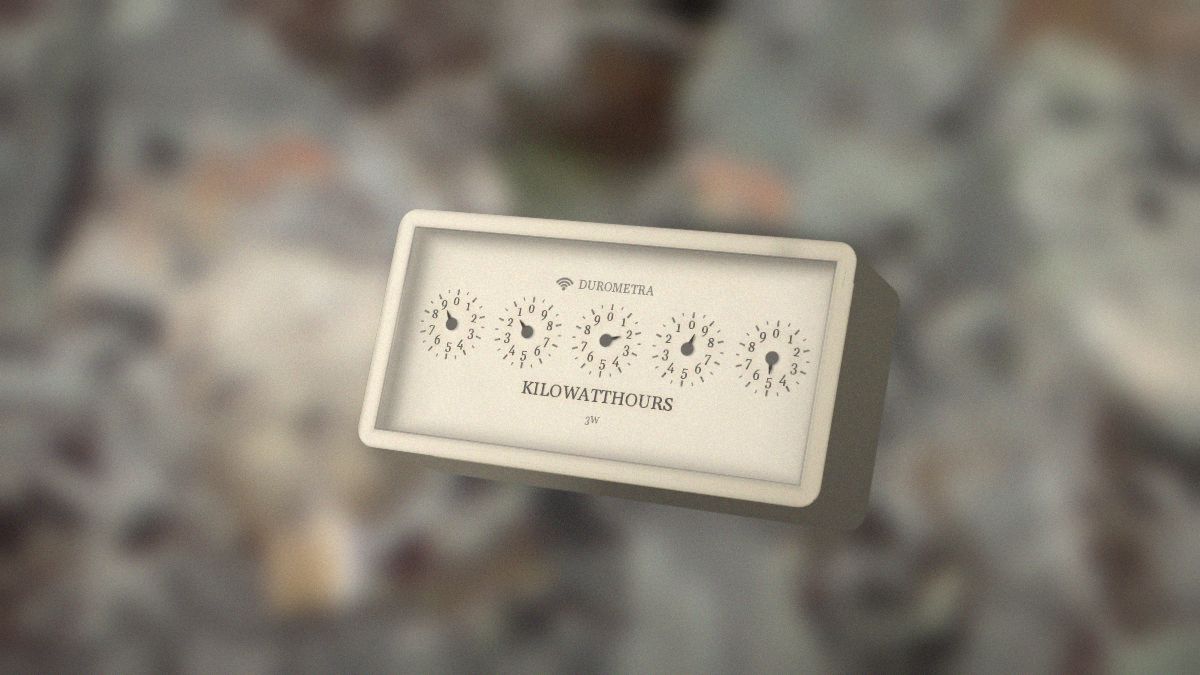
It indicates 91195 kWh
